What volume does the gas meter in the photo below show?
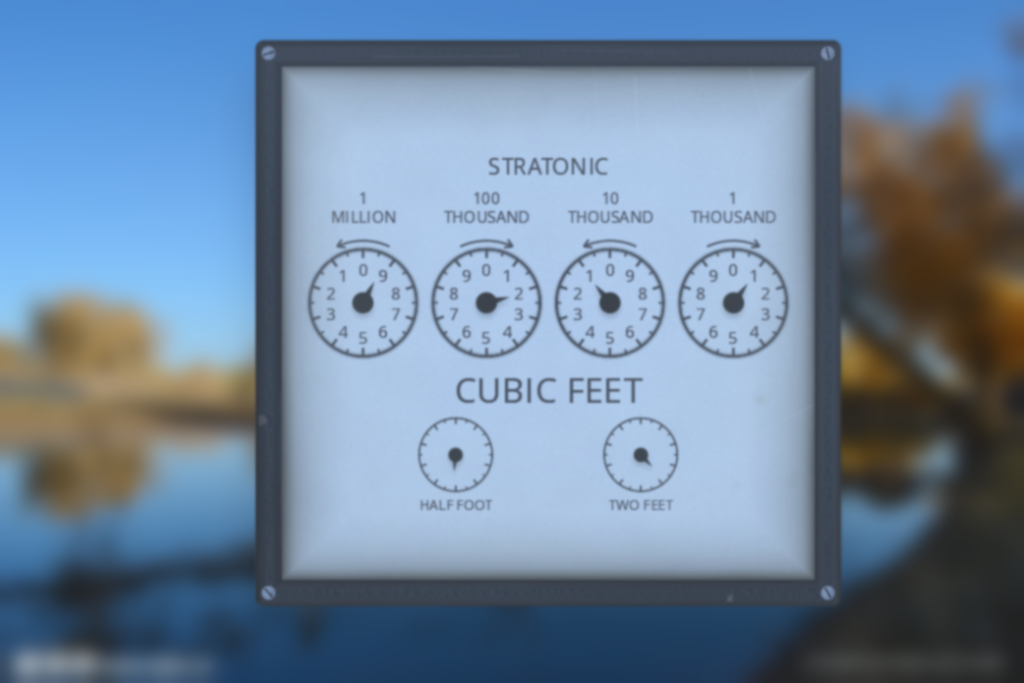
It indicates 921100 ft³
